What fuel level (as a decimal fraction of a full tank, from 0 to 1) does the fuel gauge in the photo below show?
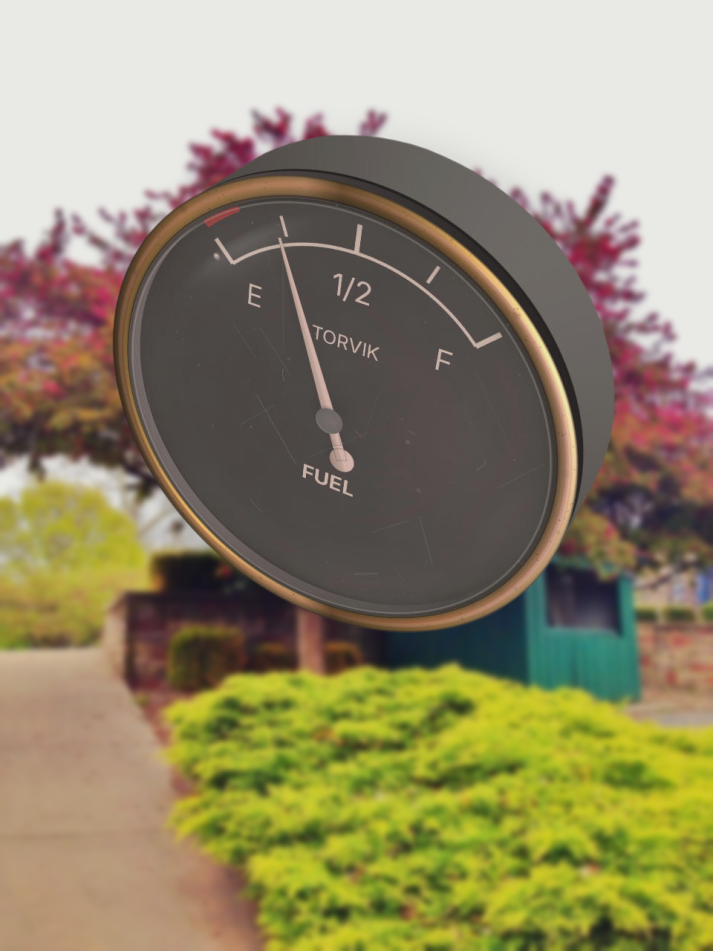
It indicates 0.25
